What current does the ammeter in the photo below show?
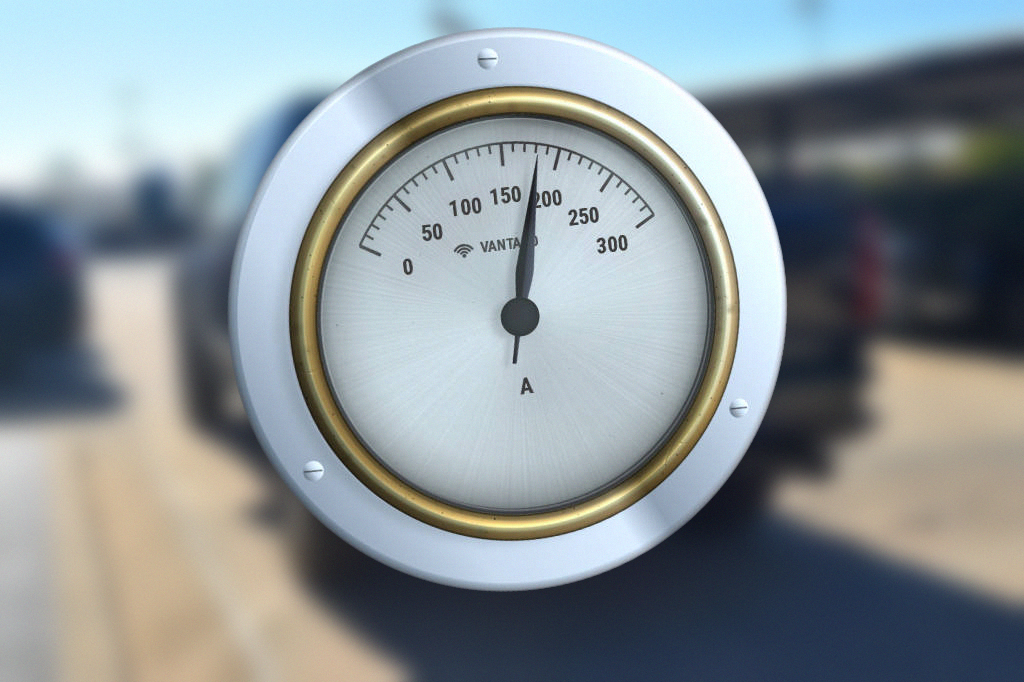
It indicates 180 A
